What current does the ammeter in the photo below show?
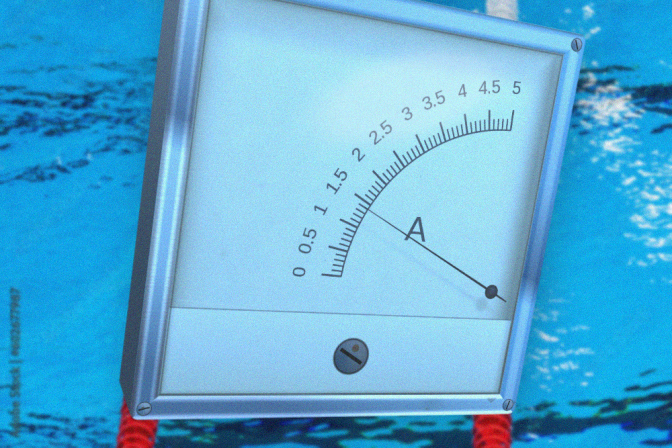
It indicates 1.4 A
